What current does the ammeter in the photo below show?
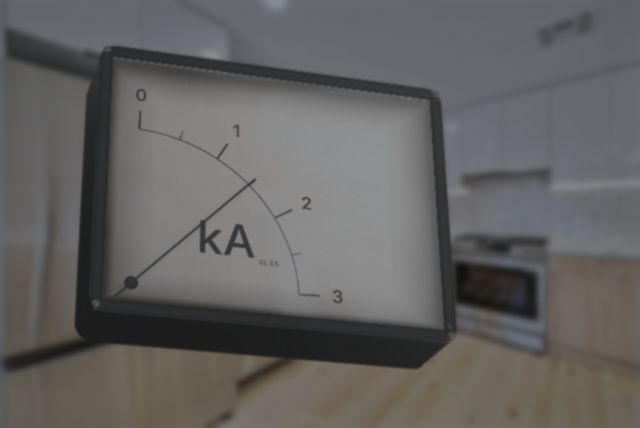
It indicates 1.5 kA
